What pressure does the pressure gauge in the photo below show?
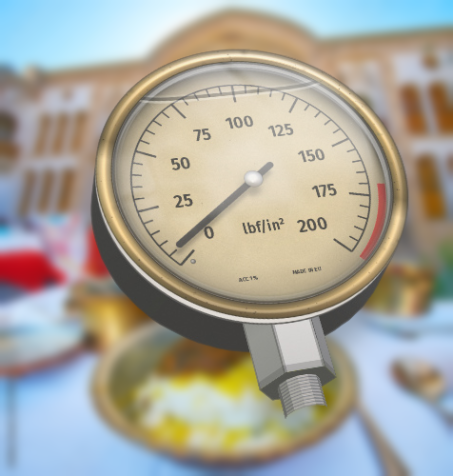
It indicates 5 psi
